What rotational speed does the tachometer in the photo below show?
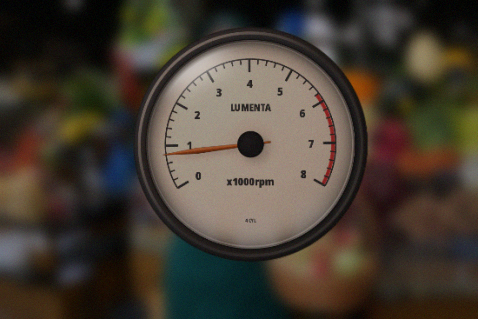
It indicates 800 rpm
